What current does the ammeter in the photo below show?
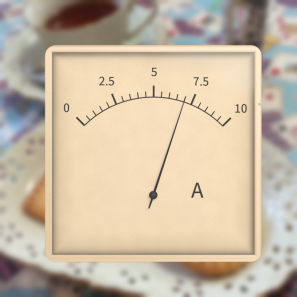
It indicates 7 A
